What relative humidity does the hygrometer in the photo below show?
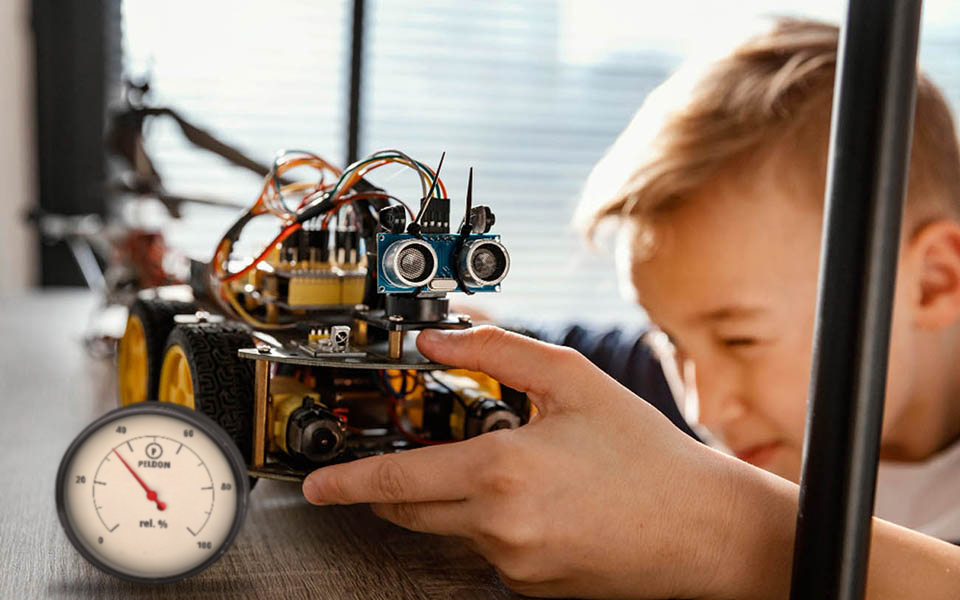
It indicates 35 %
